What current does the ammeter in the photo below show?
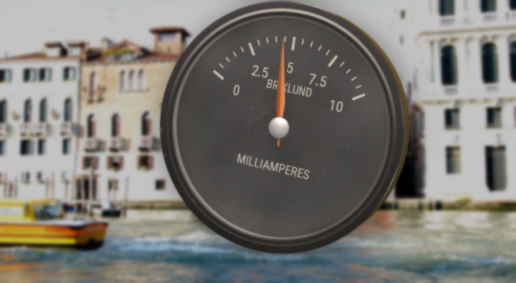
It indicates 4.5 mA
